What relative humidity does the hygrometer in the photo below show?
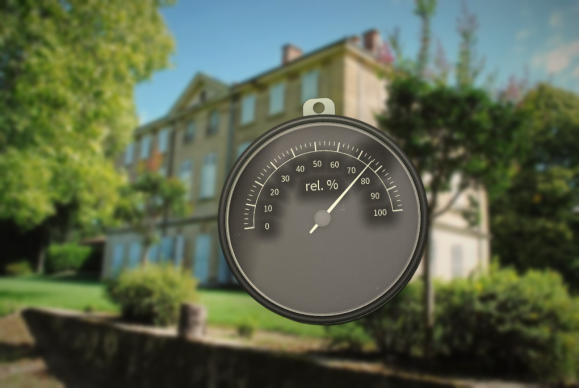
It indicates 76 %
